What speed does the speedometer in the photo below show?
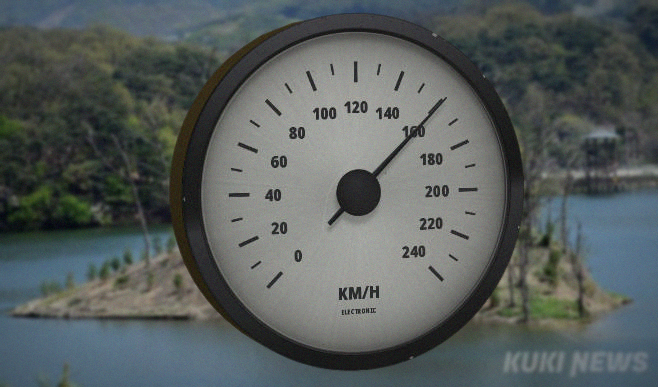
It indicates 160 km/h
